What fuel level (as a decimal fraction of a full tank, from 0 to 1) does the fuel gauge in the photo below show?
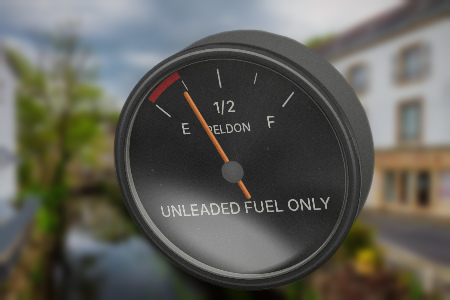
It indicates 0.25
